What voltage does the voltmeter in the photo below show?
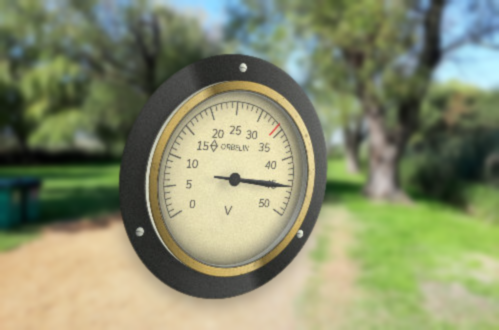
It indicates 45 V
